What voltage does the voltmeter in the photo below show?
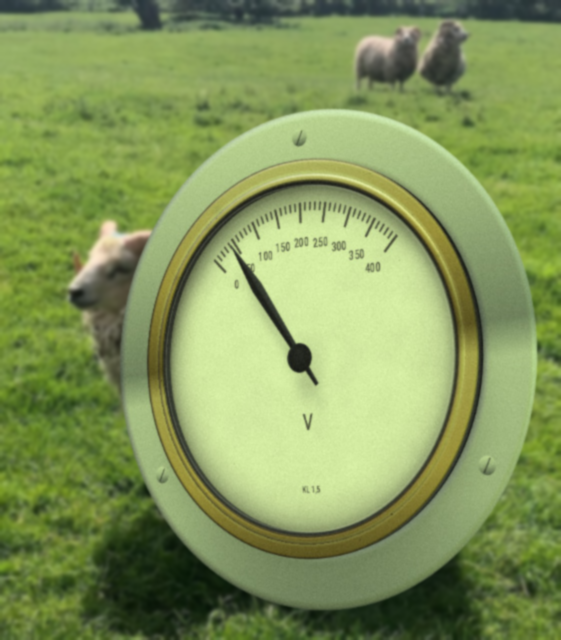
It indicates 50 V
